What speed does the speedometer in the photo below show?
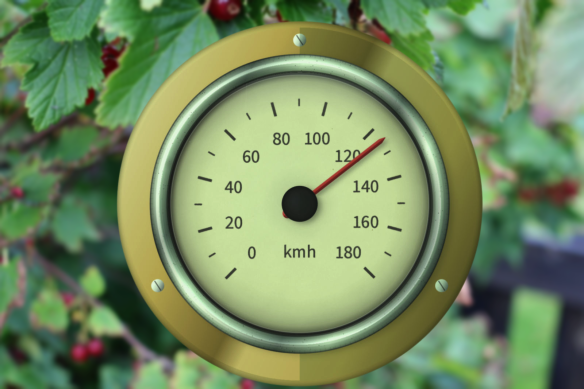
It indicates 125 km/h
